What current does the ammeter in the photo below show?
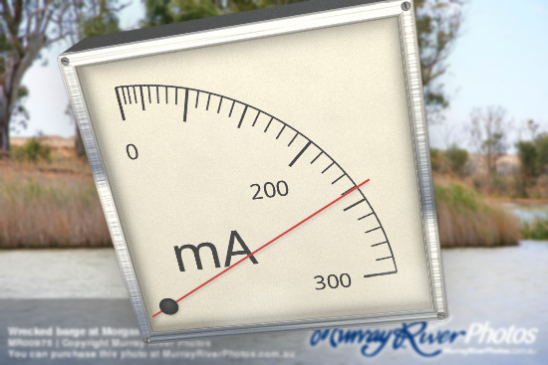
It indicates 240 mA
